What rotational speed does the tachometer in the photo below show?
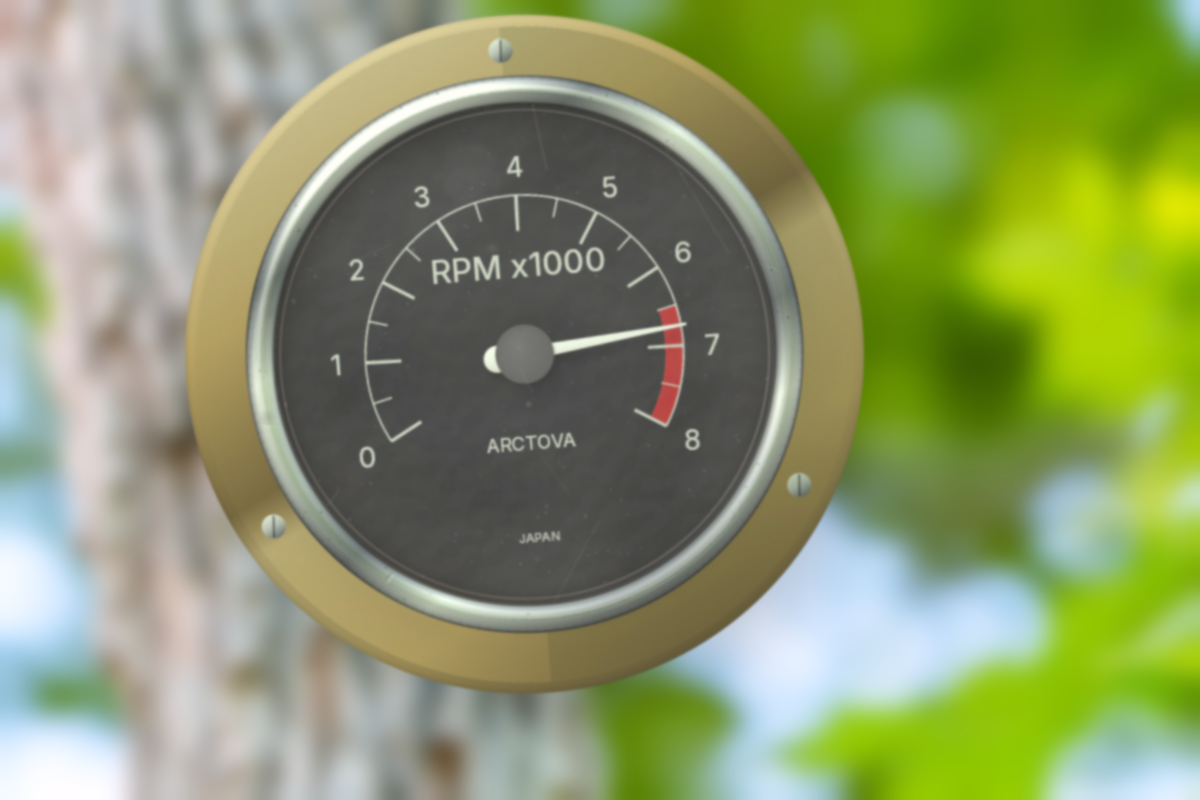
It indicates 6750 rpm
